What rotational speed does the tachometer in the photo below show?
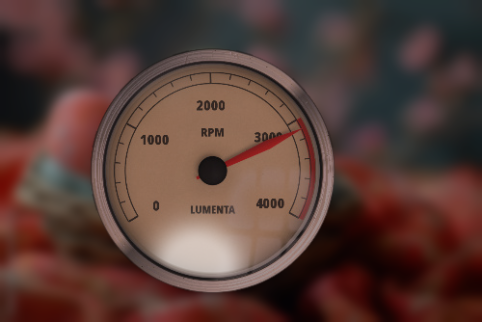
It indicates 3100 rpm
